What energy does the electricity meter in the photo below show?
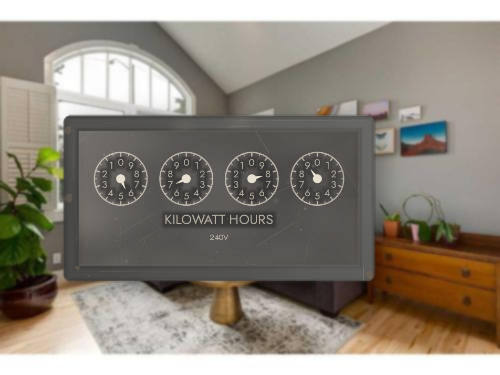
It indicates 5679 kWh
